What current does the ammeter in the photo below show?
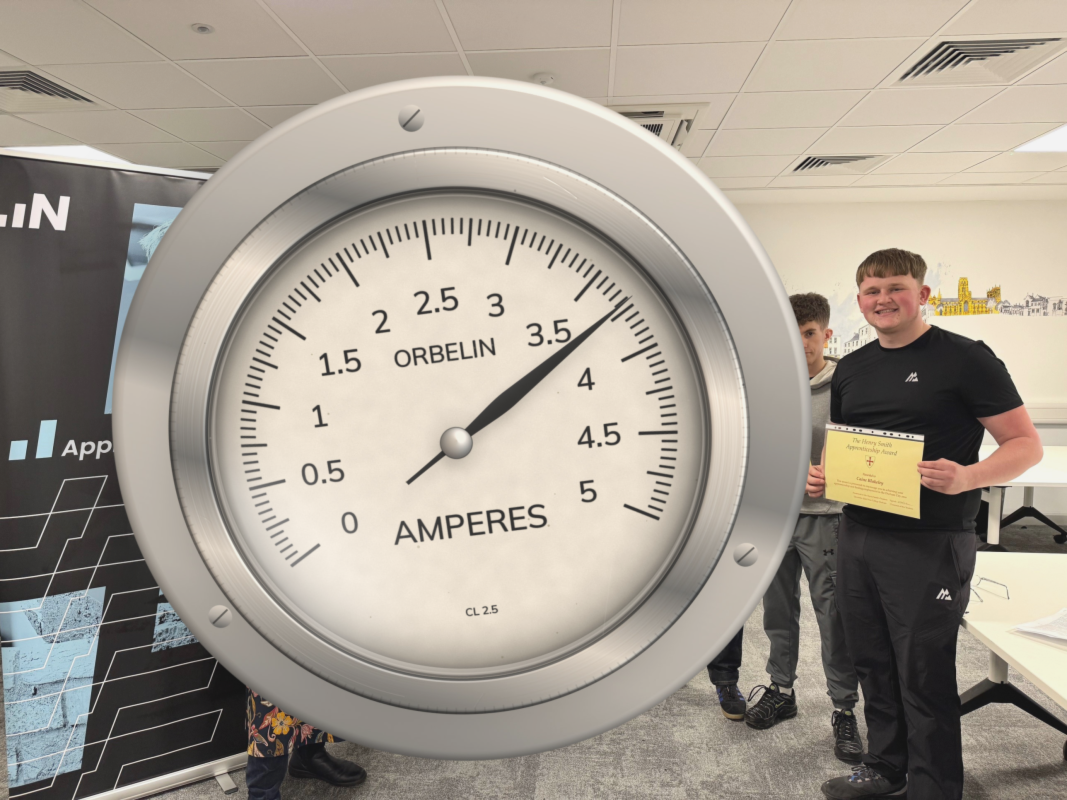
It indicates 3.7 A
